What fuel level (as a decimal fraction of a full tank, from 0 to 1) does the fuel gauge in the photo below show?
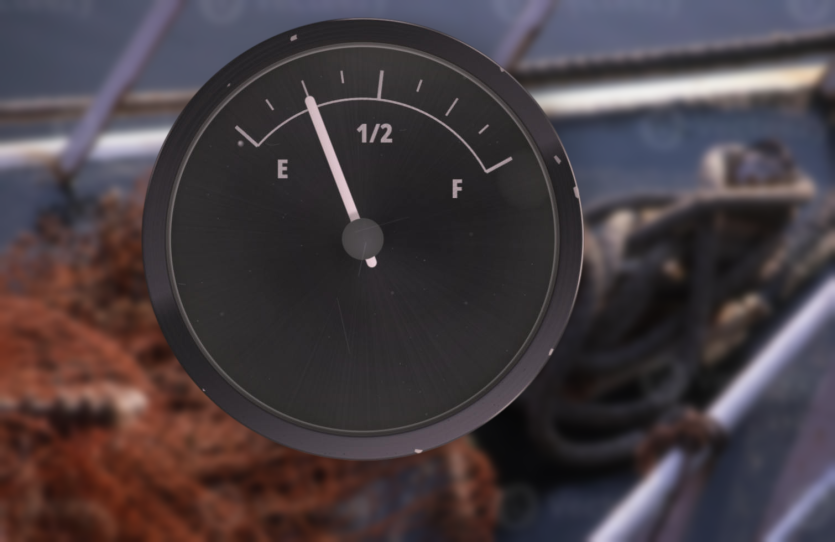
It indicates 0.25
